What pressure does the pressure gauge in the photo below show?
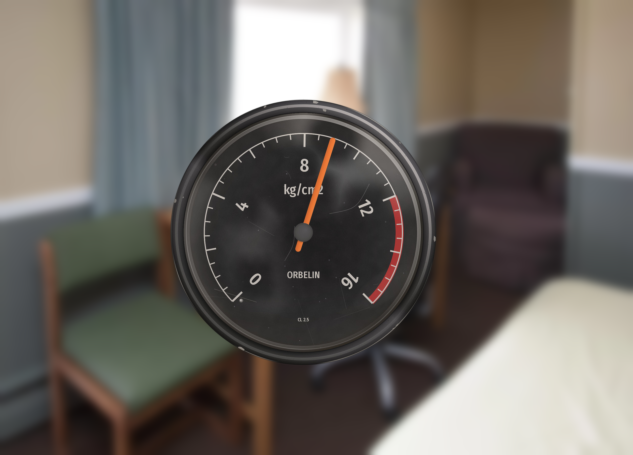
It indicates 9 kg/cm²
